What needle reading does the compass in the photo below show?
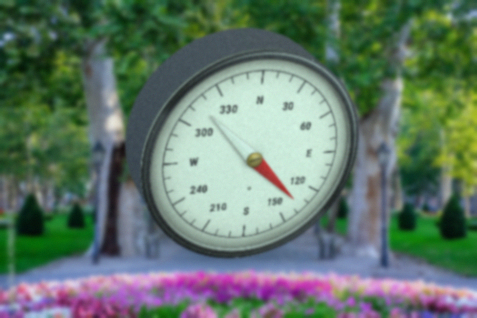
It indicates 135 °
